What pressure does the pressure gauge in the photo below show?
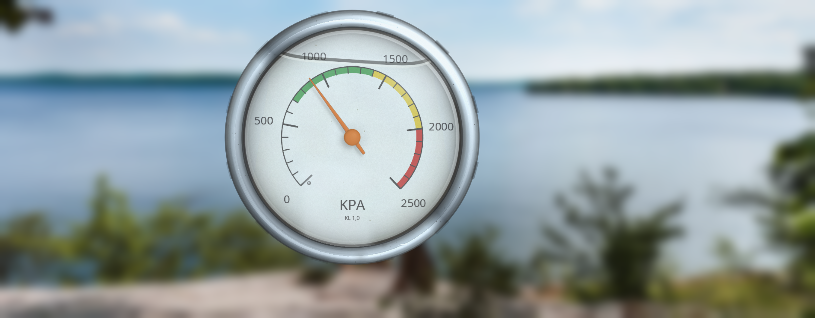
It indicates 900 kPa
